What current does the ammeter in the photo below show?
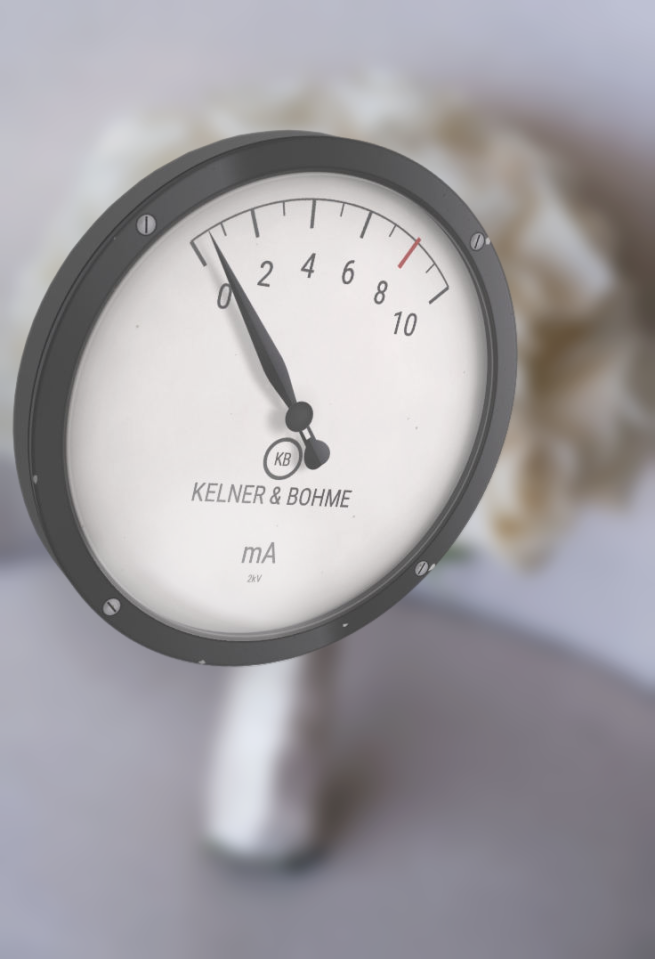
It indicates 0.5 mA
